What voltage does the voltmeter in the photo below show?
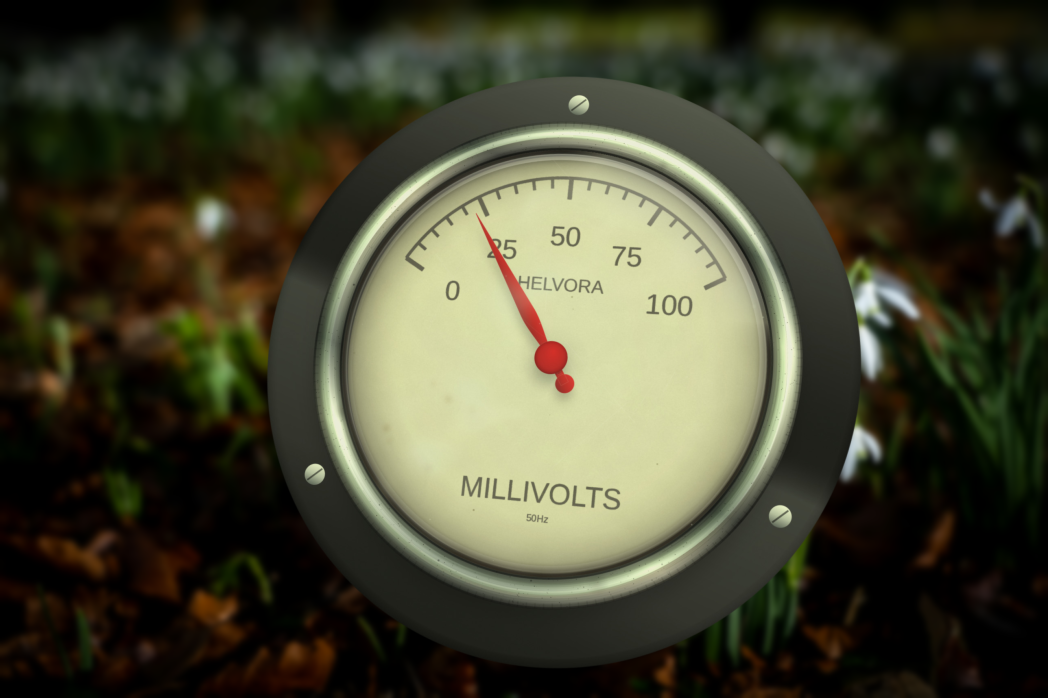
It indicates 22.5 mV
